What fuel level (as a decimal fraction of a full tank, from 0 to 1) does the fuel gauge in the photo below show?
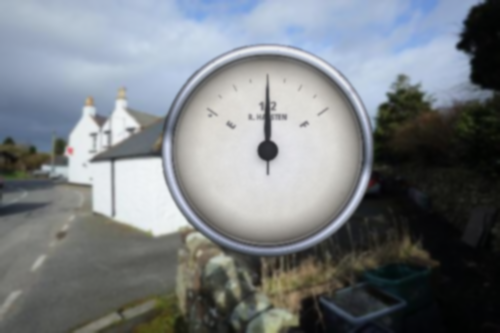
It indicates 0.5
